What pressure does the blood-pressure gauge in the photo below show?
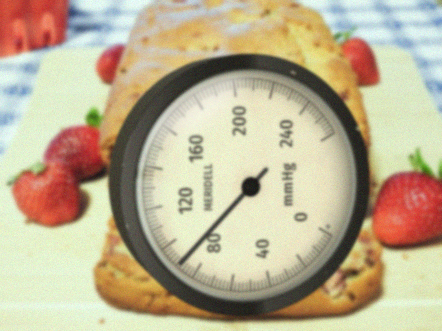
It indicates 90 mmHg
